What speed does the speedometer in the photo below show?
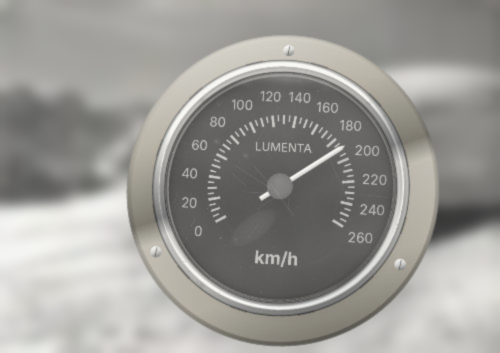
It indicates 190 km/h
